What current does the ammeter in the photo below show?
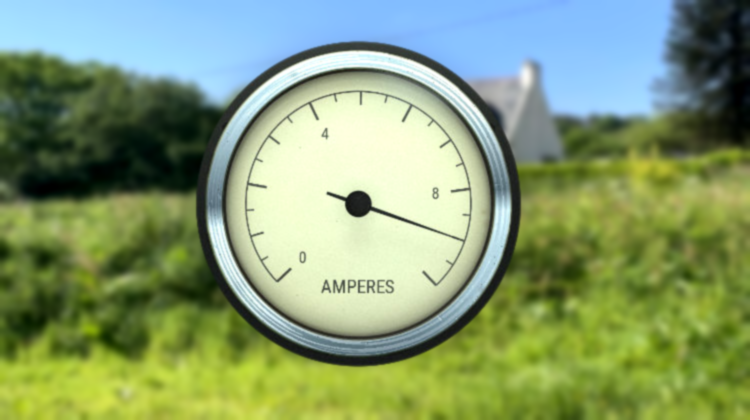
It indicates 9 A
